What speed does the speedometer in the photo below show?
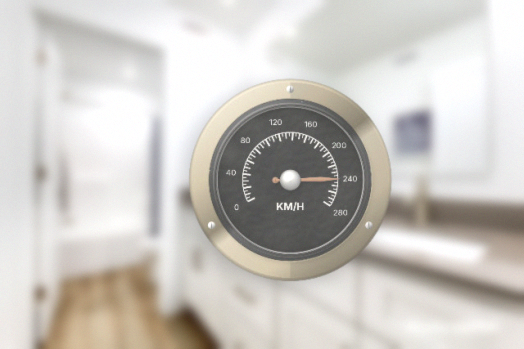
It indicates 240 km/h
